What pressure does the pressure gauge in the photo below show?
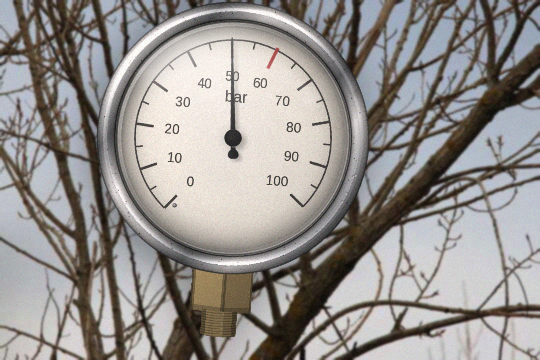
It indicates 50 bar
